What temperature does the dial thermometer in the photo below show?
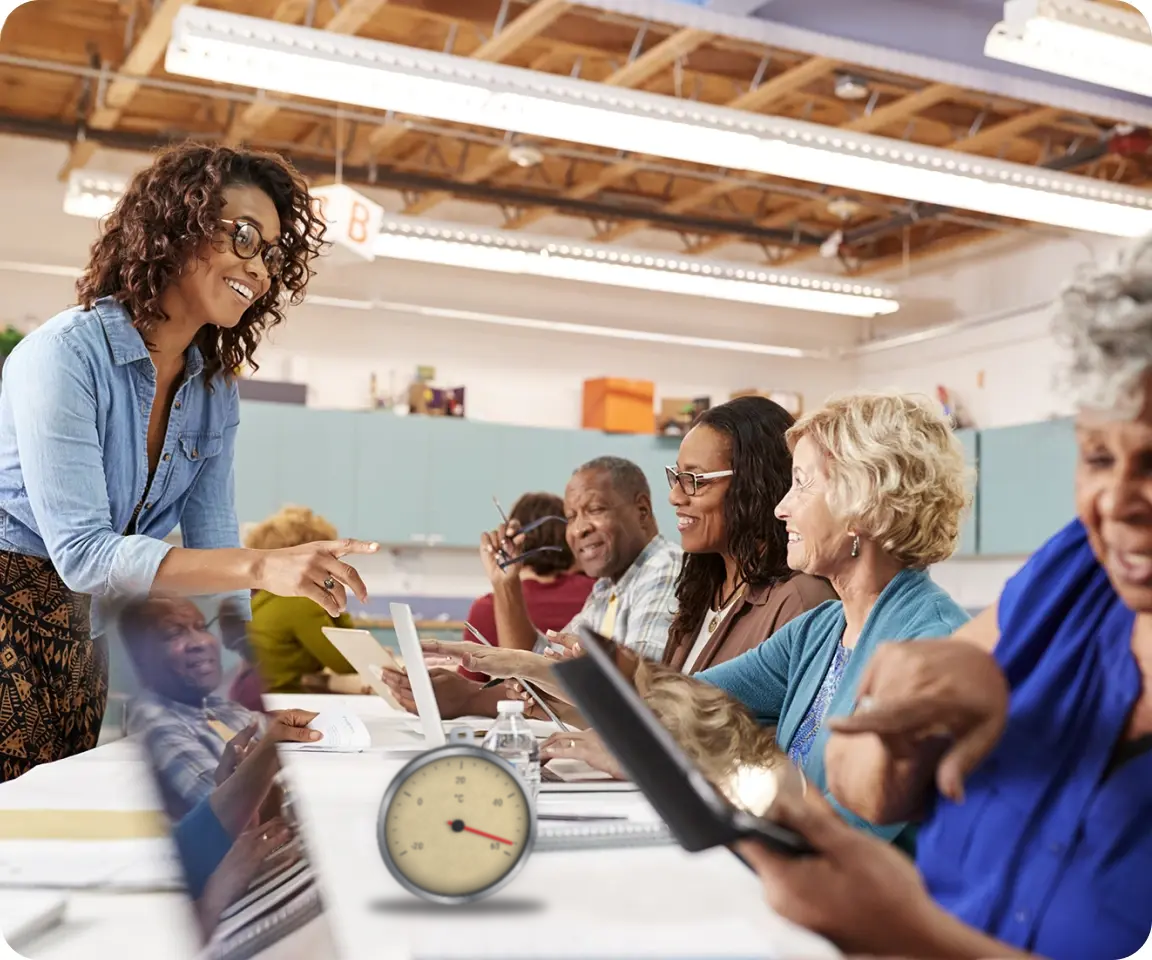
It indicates 56 °C
